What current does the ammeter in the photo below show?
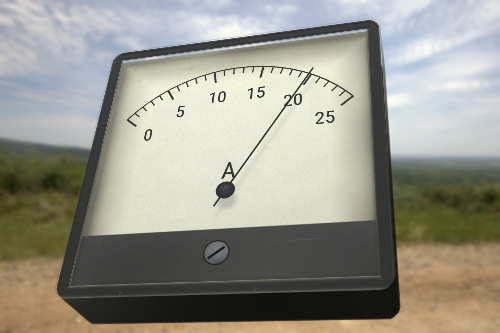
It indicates 20 A
